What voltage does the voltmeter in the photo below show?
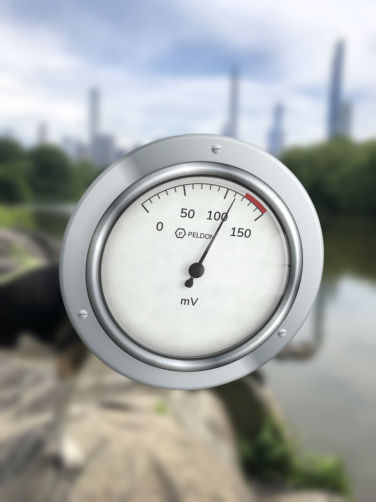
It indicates 110 mV
